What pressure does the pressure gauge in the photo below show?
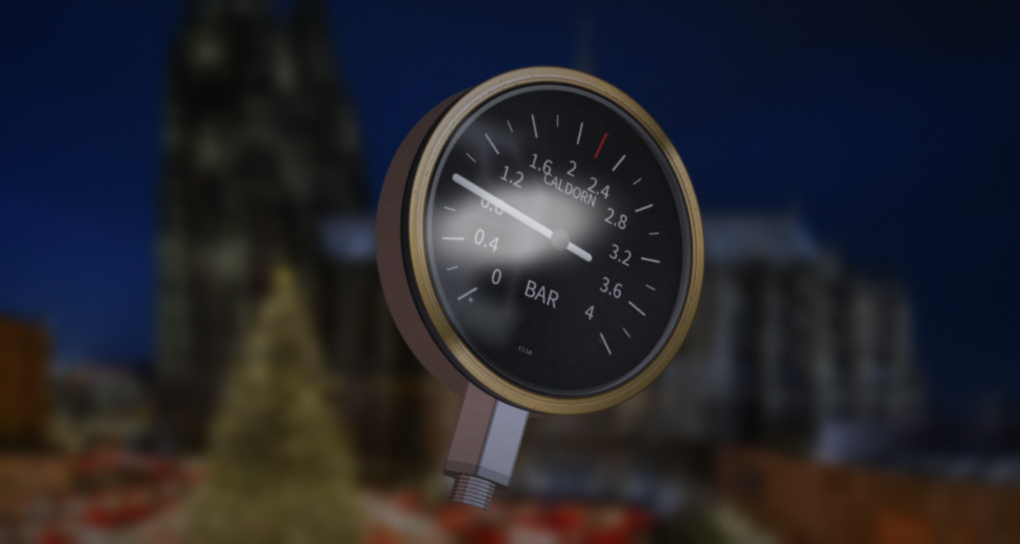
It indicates 0.8 bar
